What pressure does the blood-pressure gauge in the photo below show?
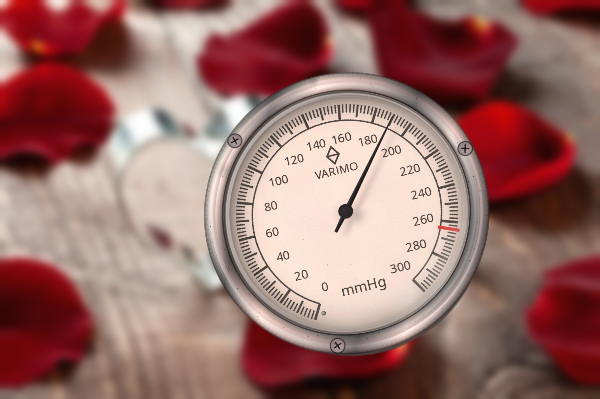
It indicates 190 mmHg
